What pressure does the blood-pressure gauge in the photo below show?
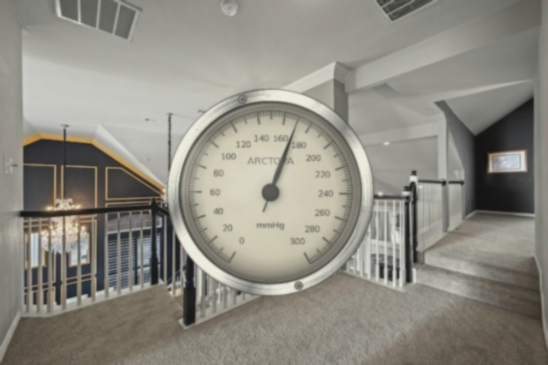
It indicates 170 mmHg
